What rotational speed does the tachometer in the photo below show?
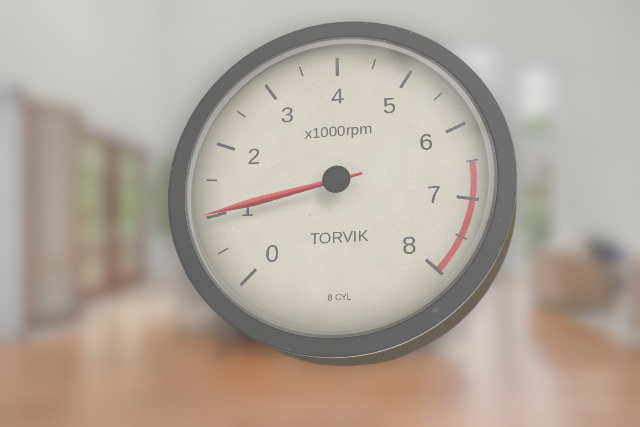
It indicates 1000 rpm
